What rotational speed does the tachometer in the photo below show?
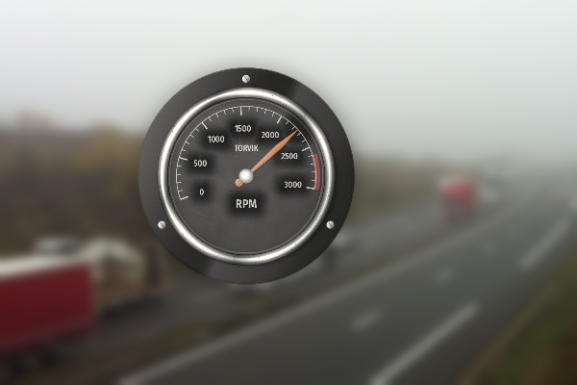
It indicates 2250 rpm
